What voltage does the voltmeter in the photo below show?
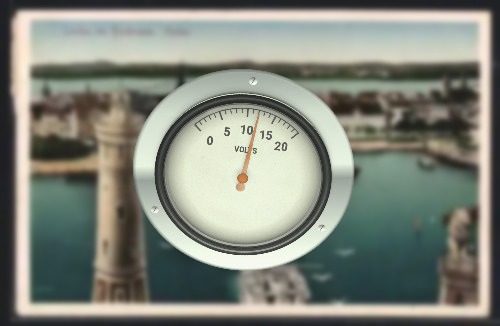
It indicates 12 V
